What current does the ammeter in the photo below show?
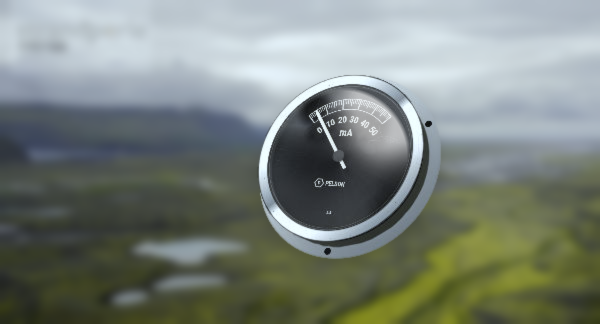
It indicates 5 mA
